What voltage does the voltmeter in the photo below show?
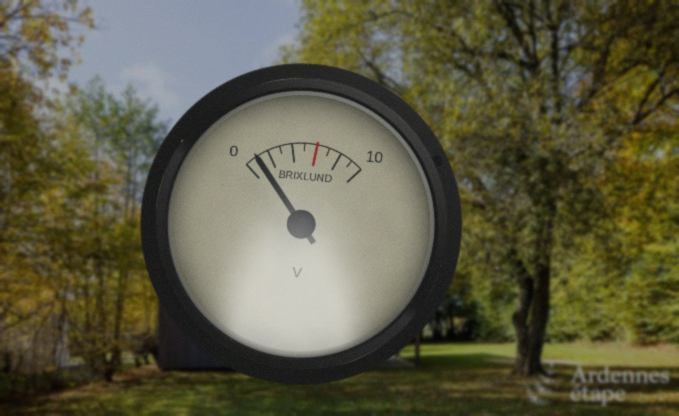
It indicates 1 V
